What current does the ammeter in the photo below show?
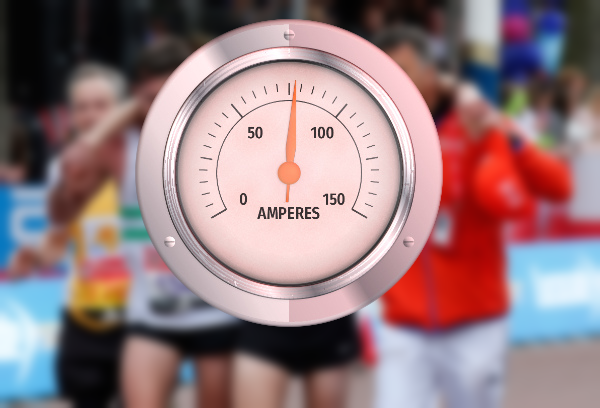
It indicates 77.5 A
